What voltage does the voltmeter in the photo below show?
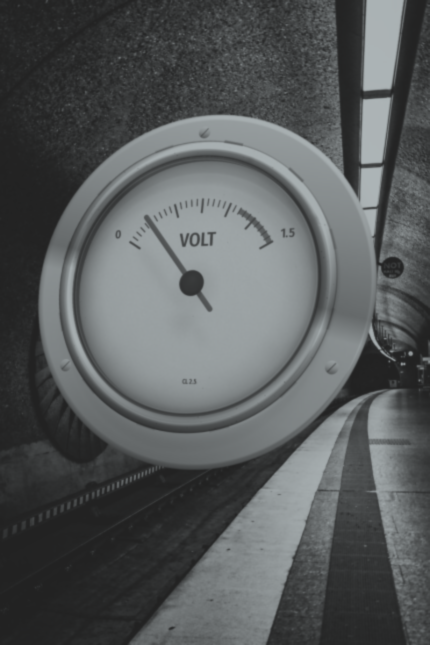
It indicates 0.25 V
